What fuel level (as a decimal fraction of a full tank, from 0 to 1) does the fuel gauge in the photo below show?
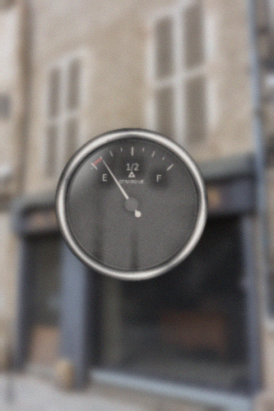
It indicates 0.125
